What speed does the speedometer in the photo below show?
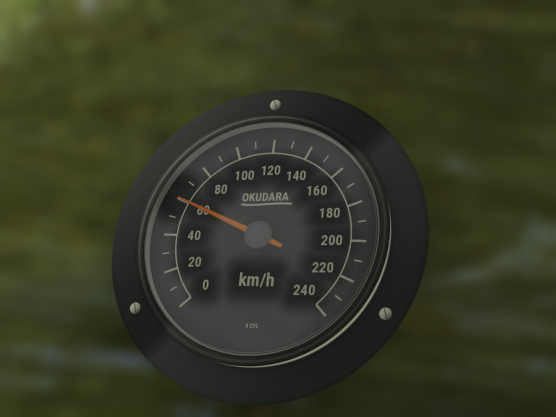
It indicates 60 km/h
